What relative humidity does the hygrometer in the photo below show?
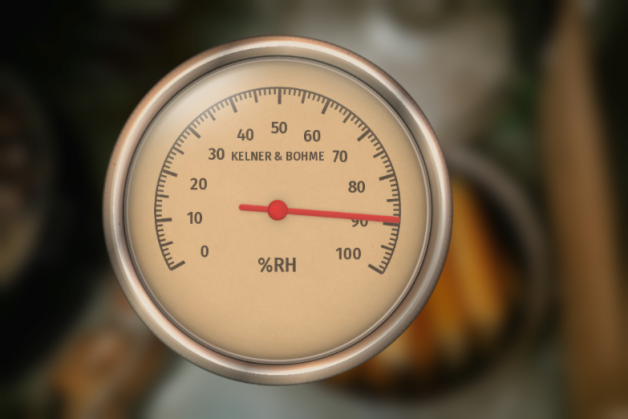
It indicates 89 %
